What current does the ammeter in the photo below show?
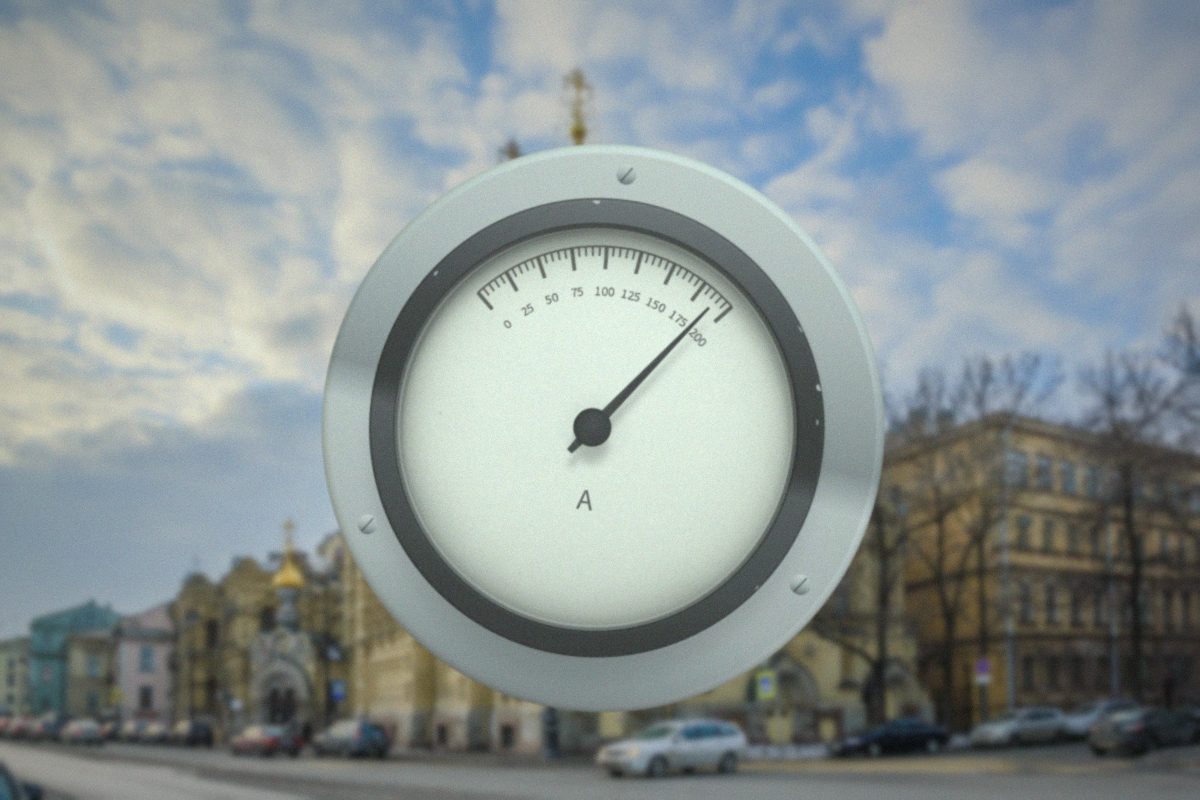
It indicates 190 A
